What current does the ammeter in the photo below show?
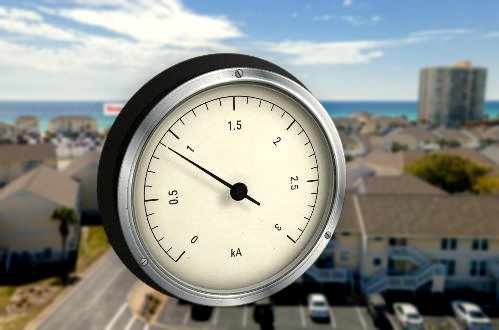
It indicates 0.9 kA
